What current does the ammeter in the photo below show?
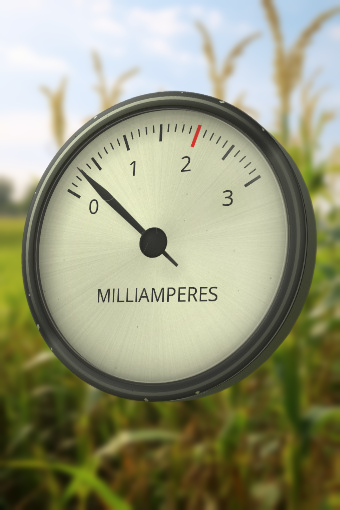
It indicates 0.3 mA
